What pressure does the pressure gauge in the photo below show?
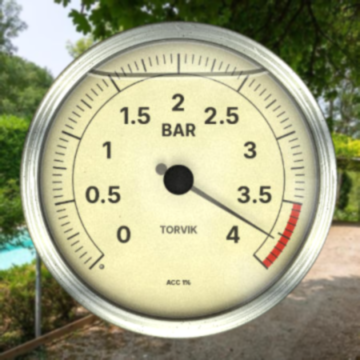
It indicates 3.8 bar
